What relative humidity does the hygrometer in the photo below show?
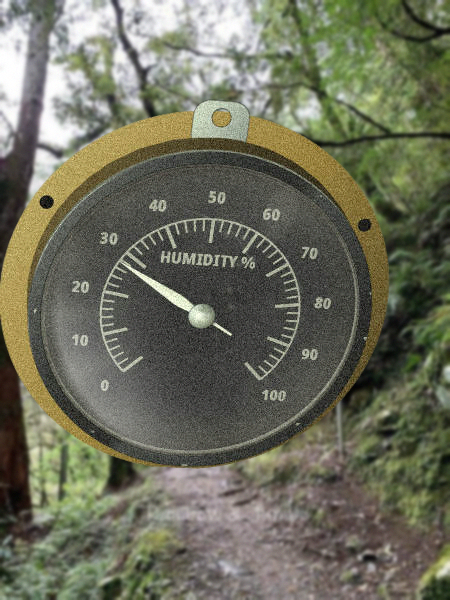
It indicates 28 %
